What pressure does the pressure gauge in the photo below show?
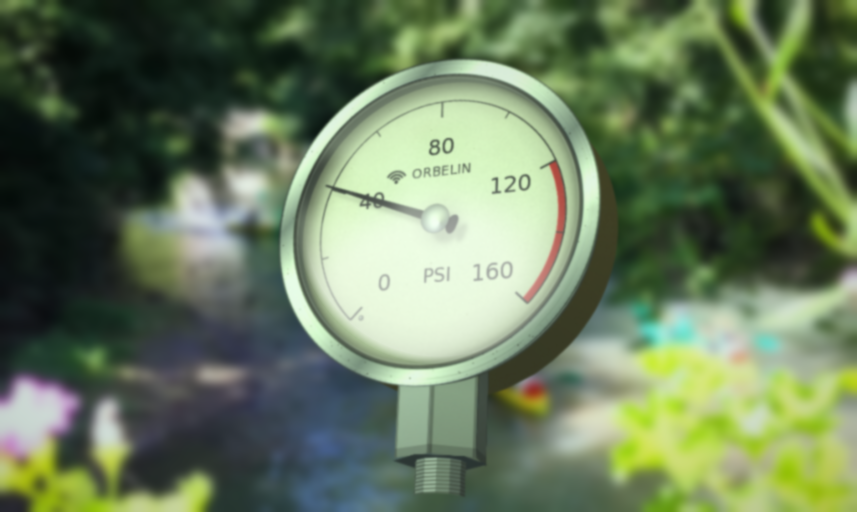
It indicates 40 psi
